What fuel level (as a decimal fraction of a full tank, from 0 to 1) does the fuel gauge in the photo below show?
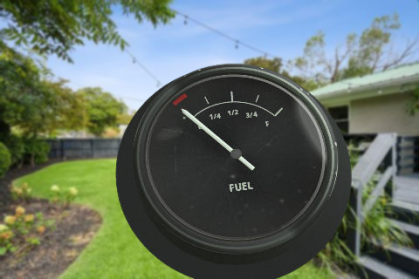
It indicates 0
